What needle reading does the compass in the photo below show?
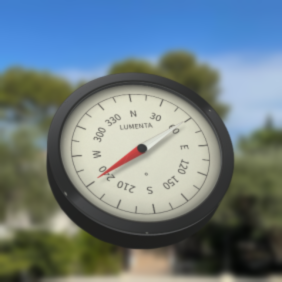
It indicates 240 °
